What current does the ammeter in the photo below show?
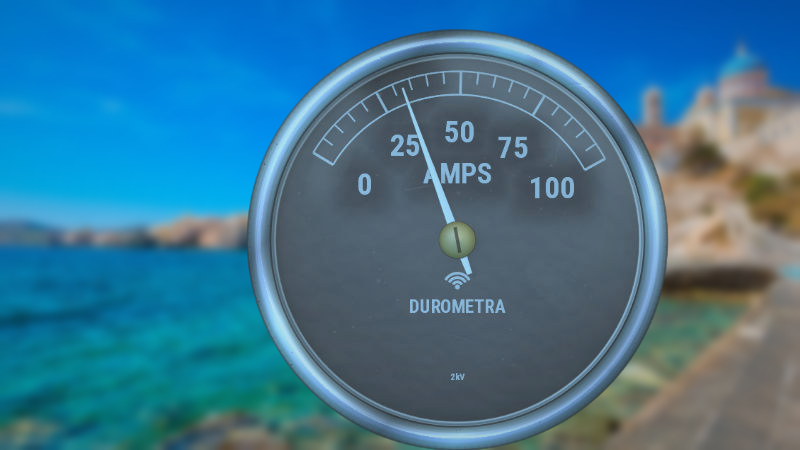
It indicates 32.5 A
